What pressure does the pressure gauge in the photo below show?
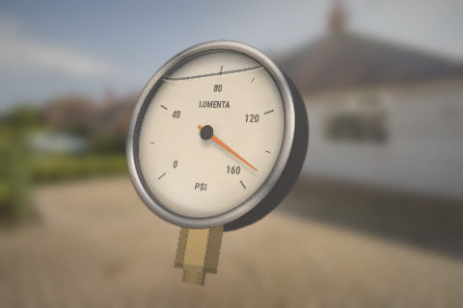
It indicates 150 psi
